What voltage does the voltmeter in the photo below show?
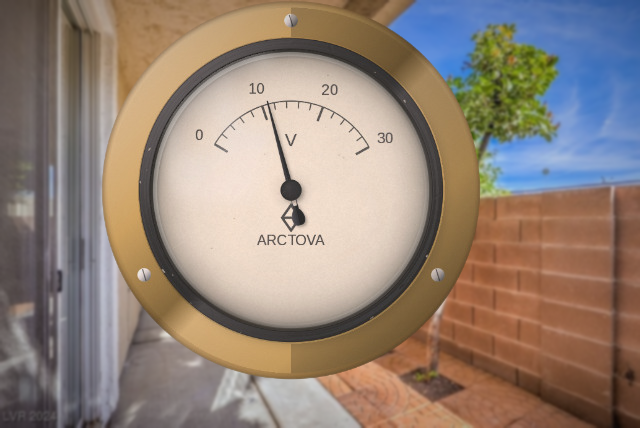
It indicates 11 V
